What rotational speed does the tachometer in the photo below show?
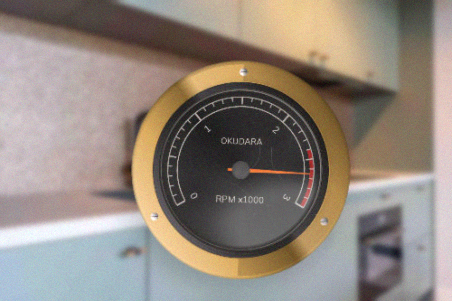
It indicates 2650 rpm
